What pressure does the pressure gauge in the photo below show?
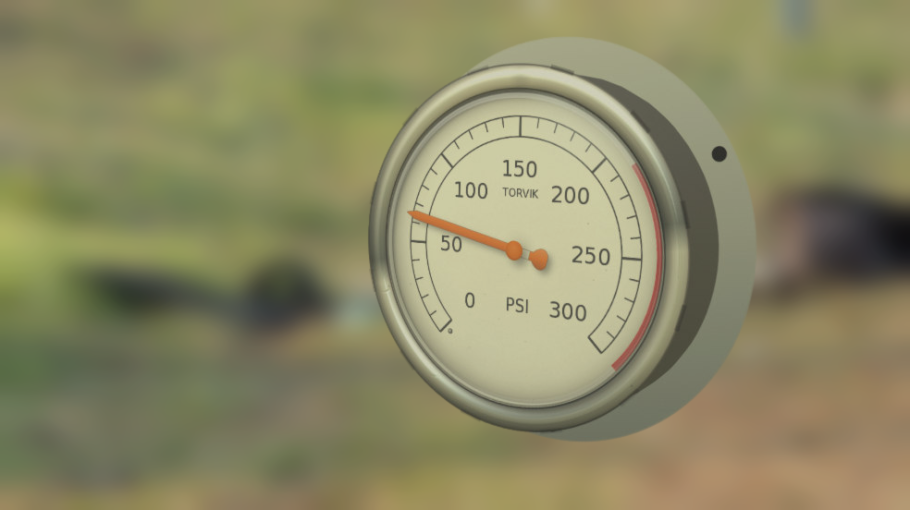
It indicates 65 psi
